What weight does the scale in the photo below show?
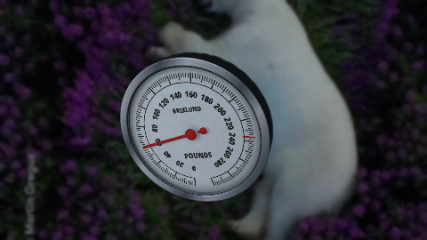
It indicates 60 lb
